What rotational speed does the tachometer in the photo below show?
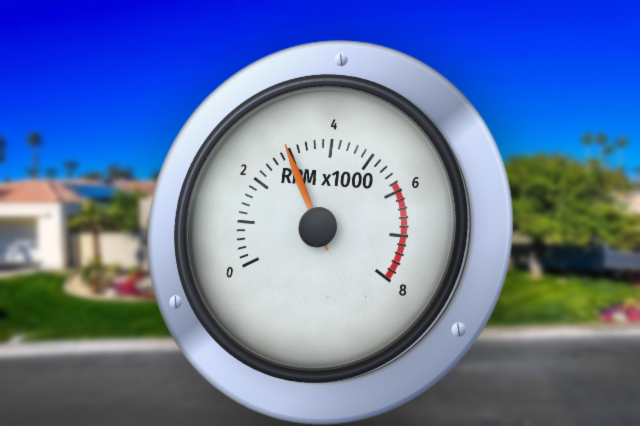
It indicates 3000 rpm
